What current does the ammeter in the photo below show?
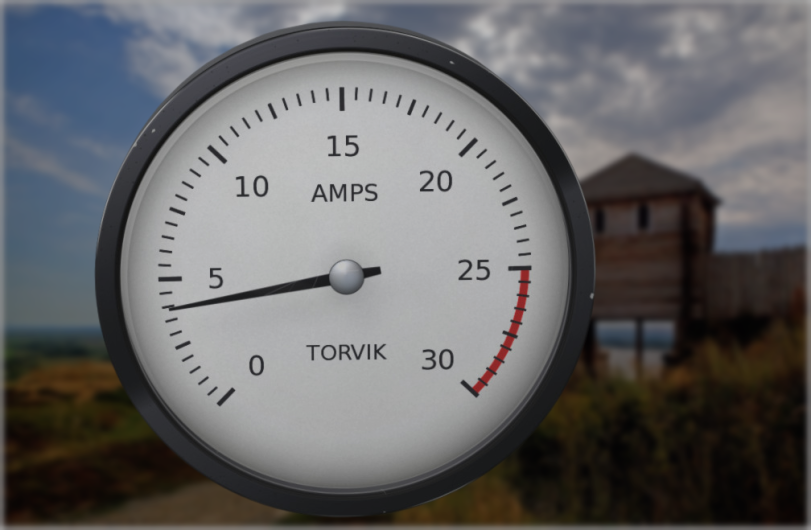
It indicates 4 A
